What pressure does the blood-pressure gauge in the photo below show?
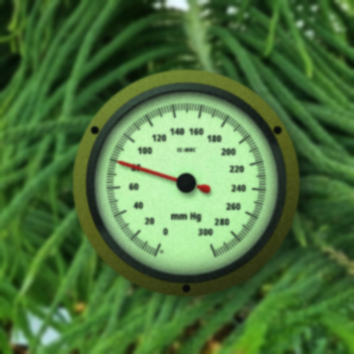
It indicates 80 mmHg
